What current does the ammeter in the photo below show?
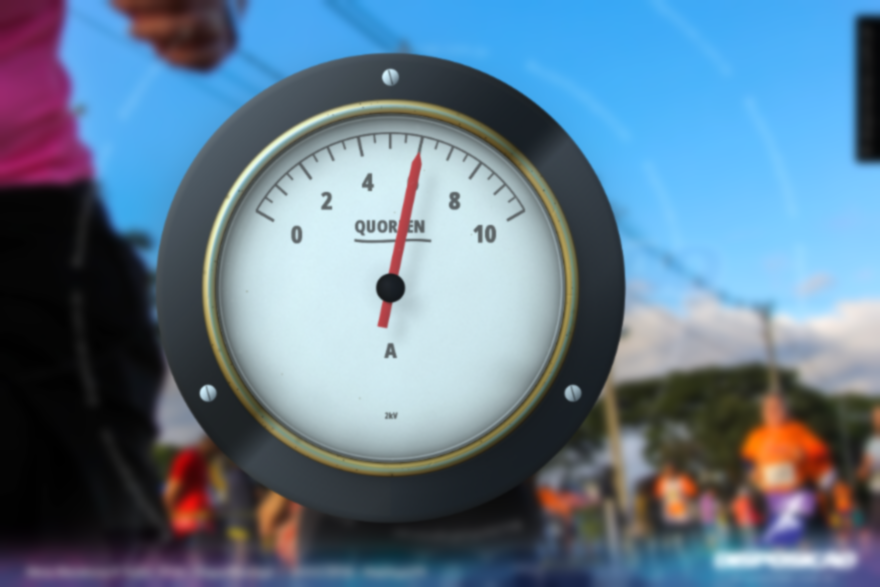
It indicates 6 A
